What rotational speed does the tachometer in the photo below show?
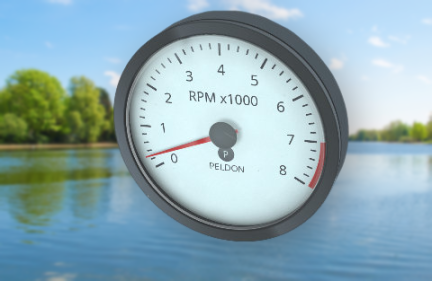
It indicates 300 rpm
